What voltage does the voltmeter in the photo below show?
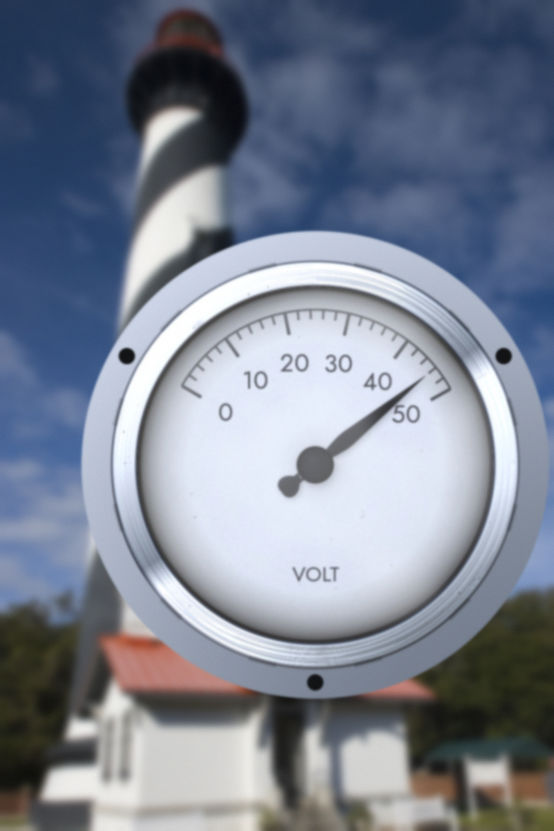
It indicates 46 V
